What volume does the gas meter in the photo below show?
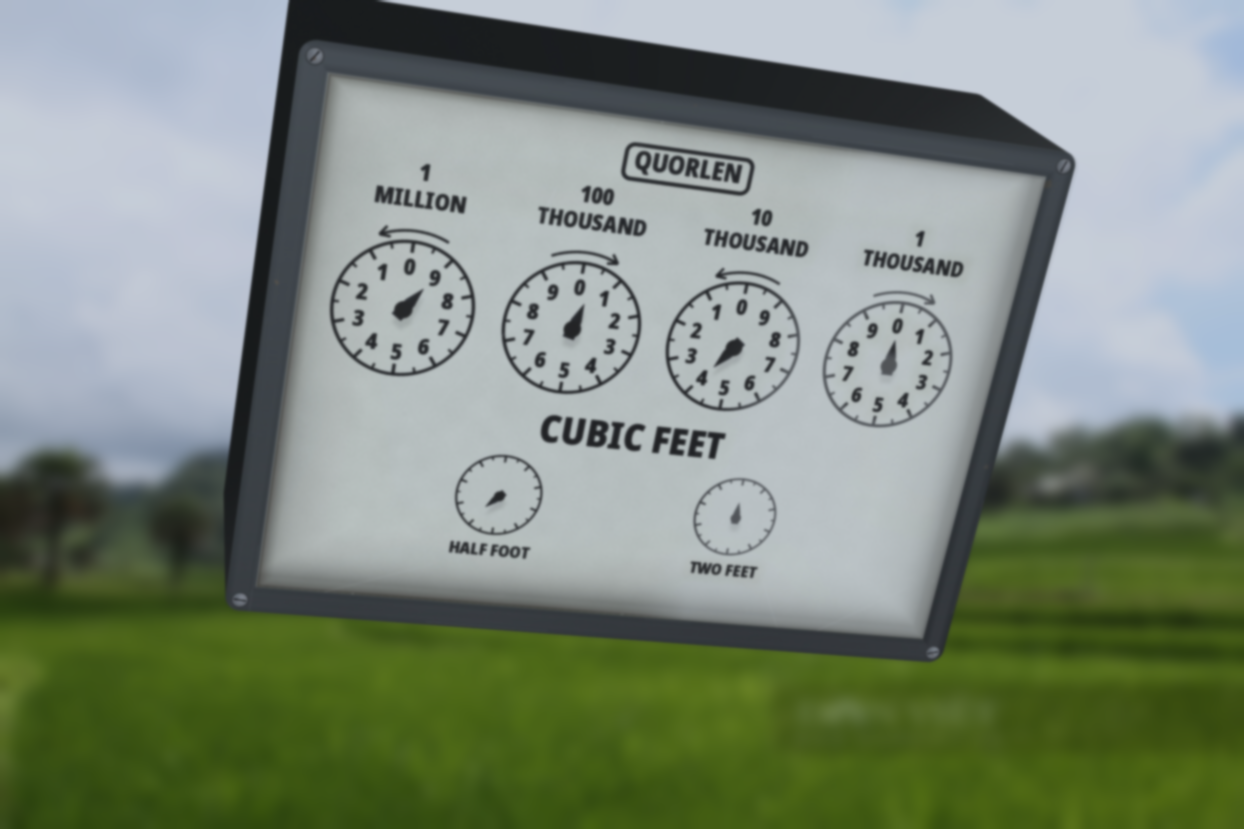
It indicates 904000 ft³
